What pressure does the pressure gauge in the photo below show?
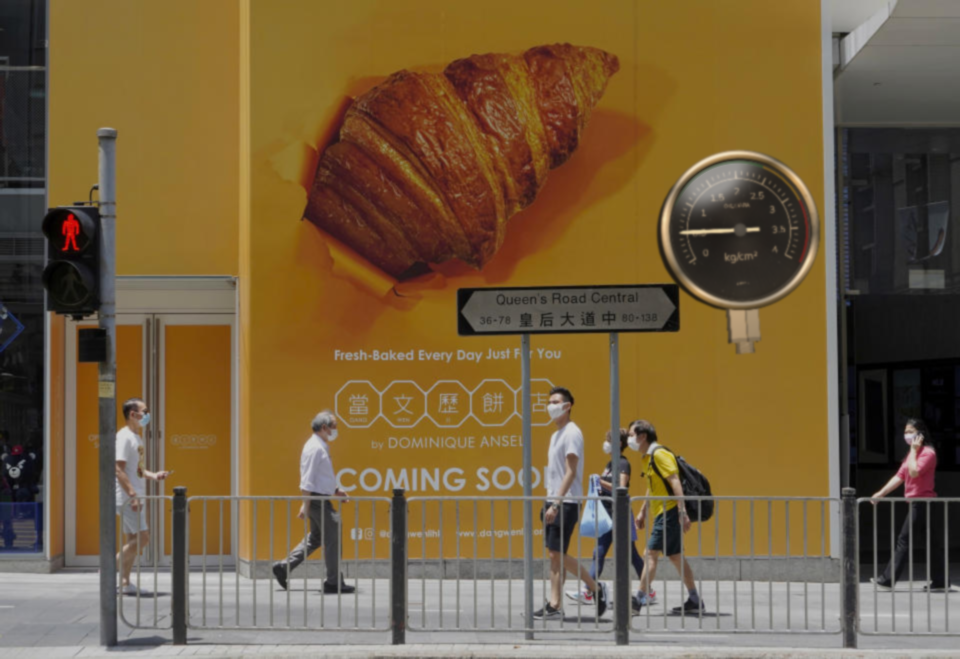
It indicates 0.5 kg/cm²
